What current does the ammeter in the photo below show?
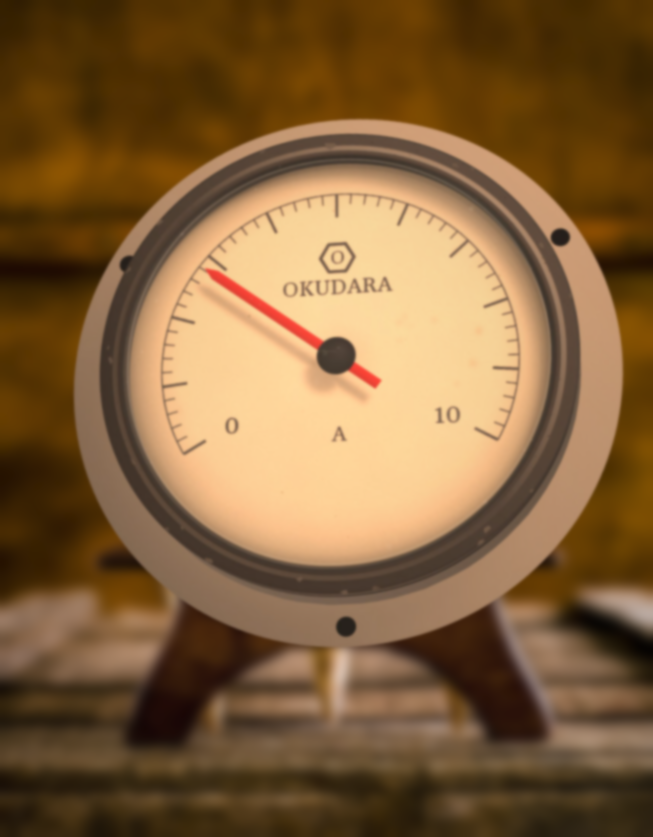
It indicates 2.8 A
